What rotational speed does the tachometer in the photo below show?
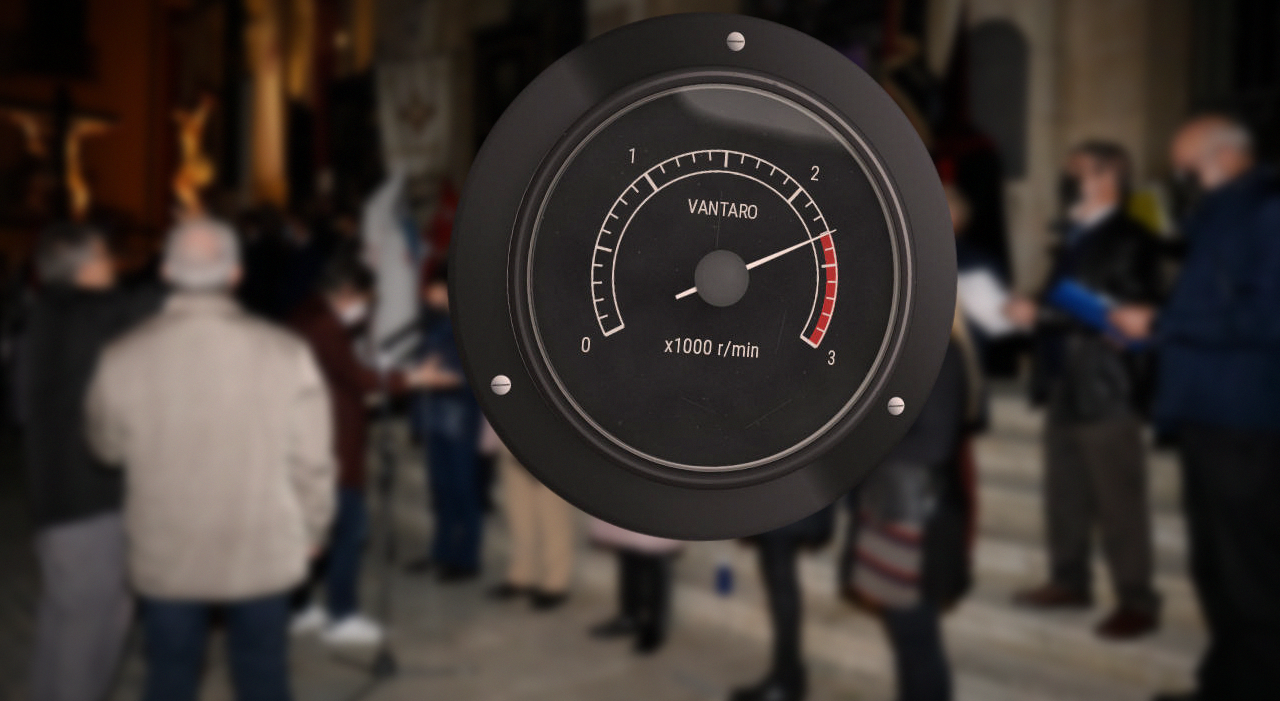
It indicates 2300 rpm
